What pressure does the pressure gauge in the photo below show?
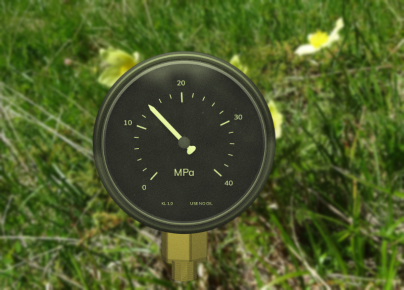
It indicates 14 MPa
